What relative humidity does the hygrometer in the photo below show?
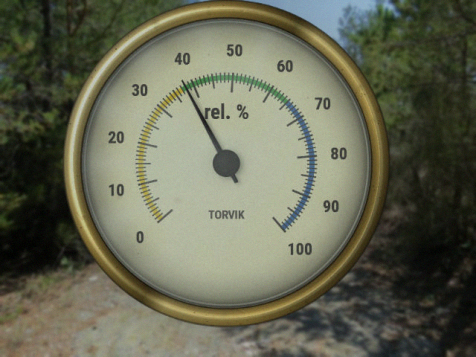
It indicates 38 %
